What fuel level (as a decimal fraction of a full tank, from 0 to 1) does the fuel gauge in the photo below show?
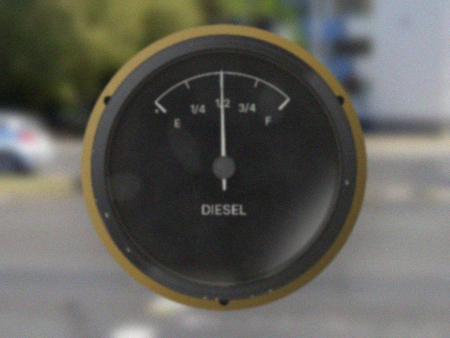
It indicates 0.5
